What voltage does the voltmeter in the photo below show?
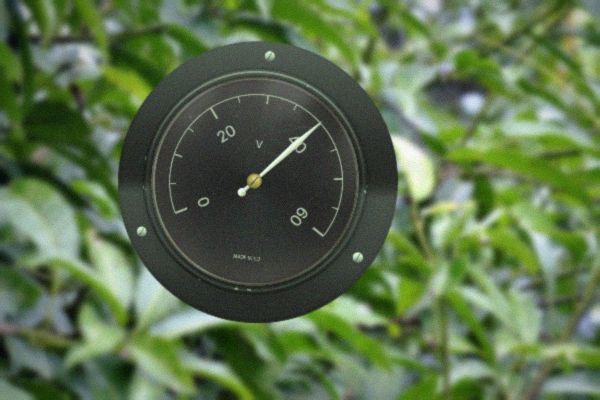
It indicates 40 V
